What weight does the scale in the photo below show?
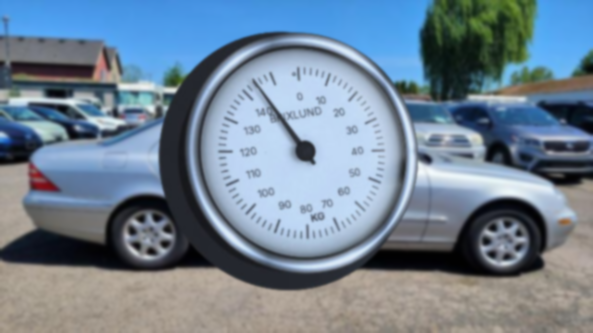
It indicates 144 kg
